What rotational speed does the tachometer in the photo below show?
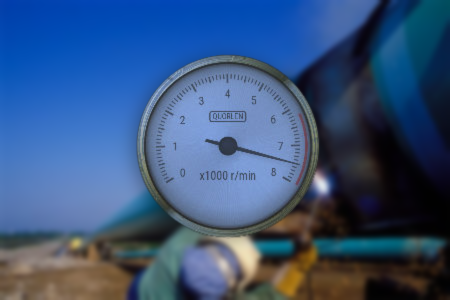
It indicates 7500 rpm
